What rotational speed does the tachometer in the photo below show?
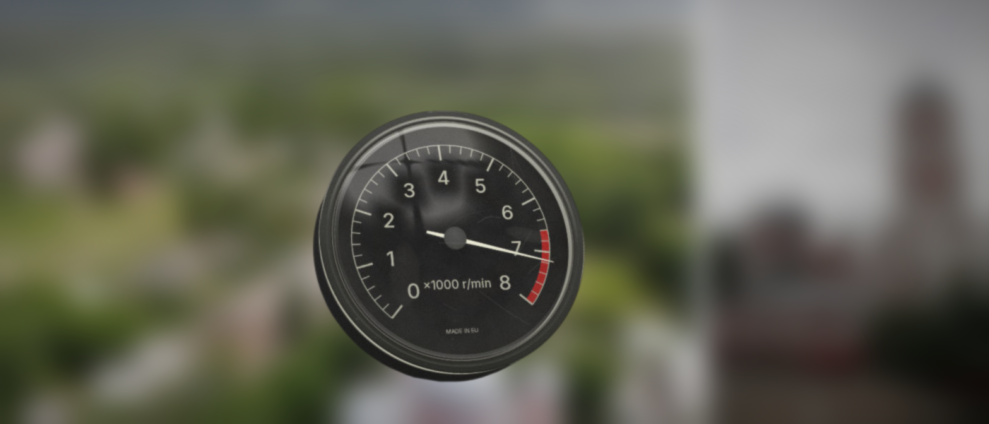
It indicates 7200 rpm
